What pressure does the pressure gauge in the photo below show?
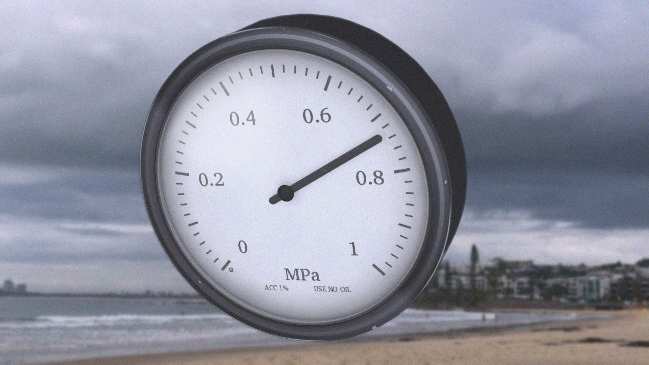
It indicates 0.73 MPa
